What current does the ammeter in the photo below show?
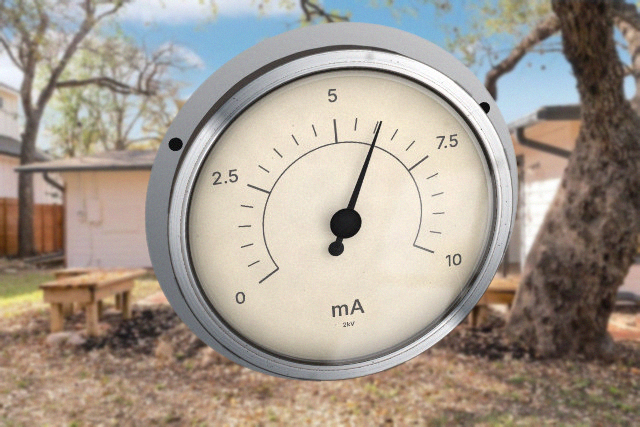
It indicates 6 mA
